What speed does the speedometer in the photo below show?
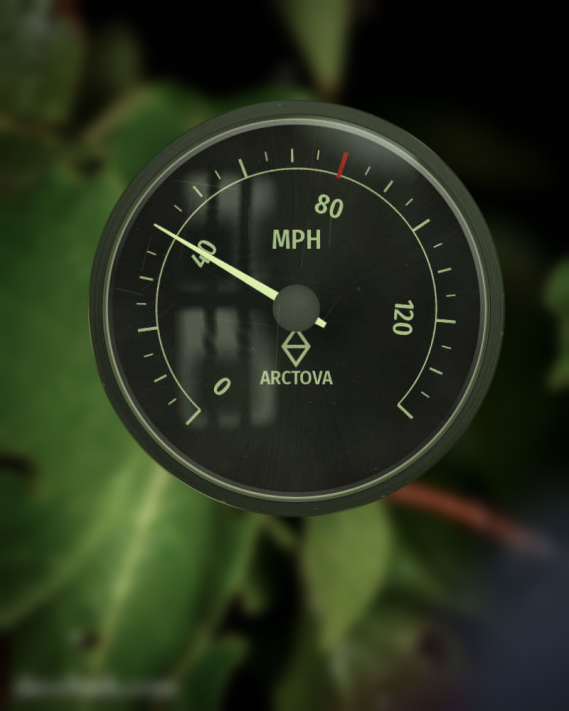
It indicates 40 mph
